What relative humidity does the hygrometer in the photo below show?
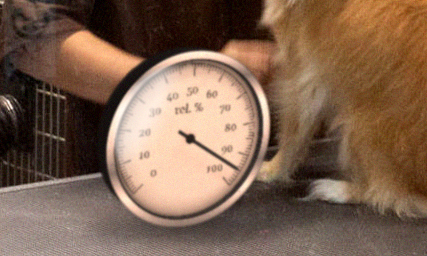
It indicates 95 %
